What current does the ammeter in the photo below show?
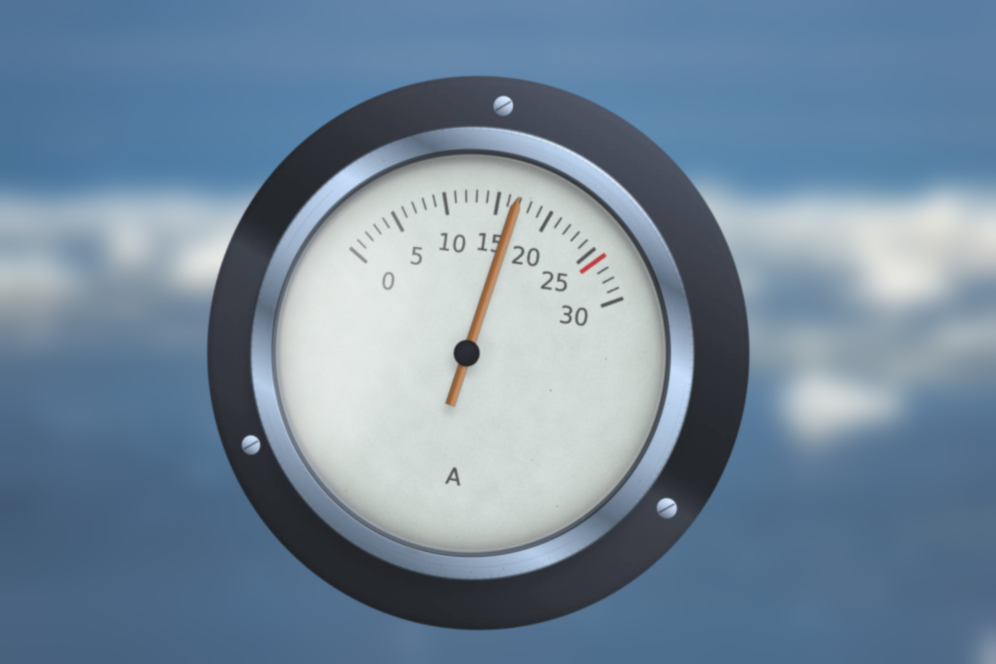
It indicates 17 A
